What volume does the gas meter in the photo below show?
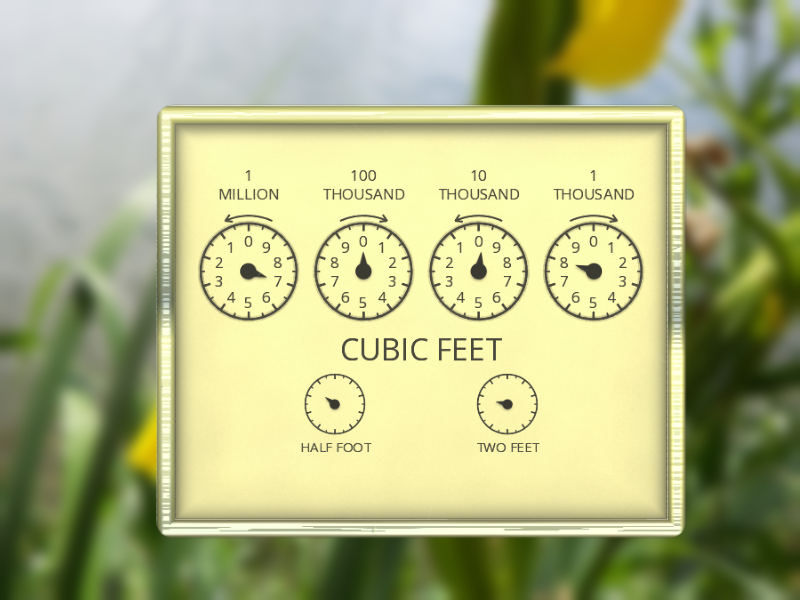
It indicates 699800 ft³
